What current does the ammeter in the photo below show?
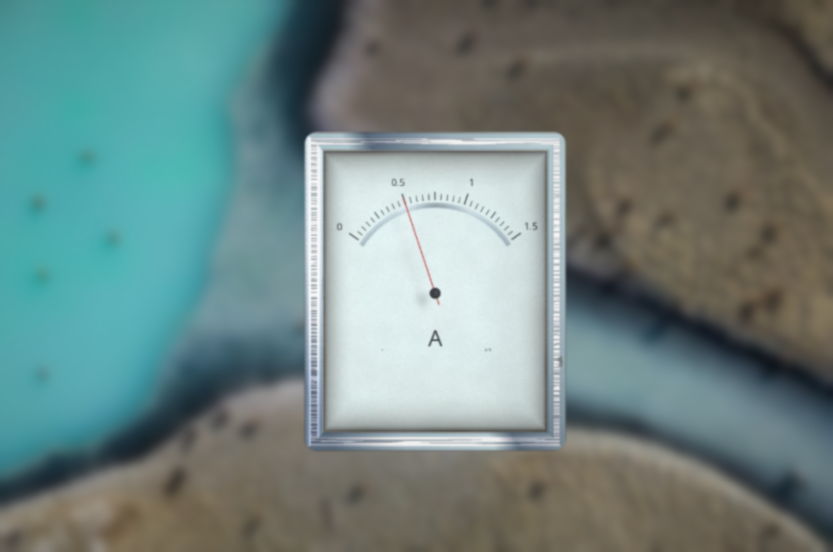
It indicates 0.5 A
